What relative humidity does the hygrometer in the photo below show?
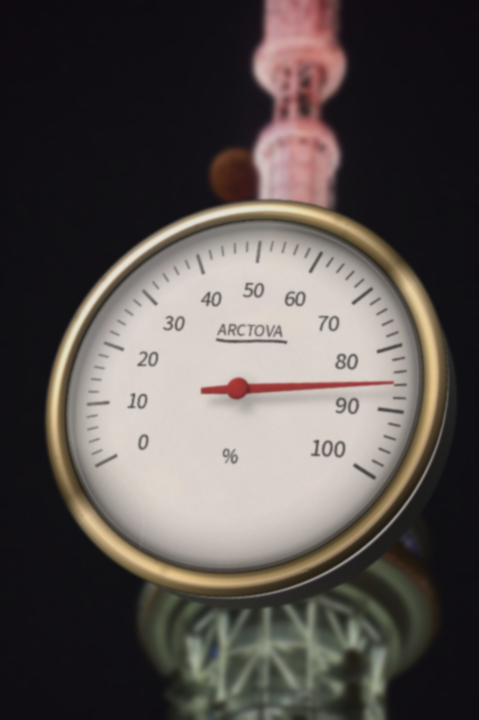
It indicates 86 %
